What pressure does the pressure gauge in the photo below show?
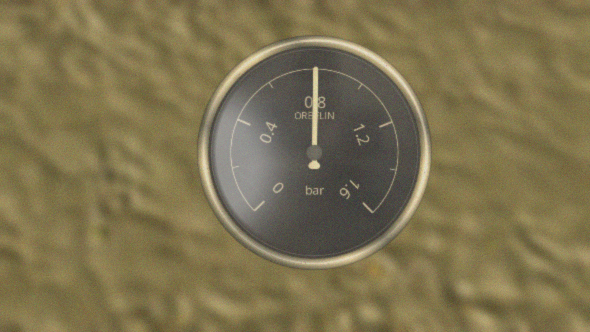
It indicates 0.8 bar
